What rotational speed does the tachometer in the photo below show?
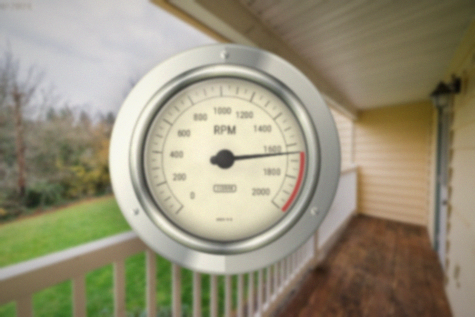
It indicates 1650 rpm
